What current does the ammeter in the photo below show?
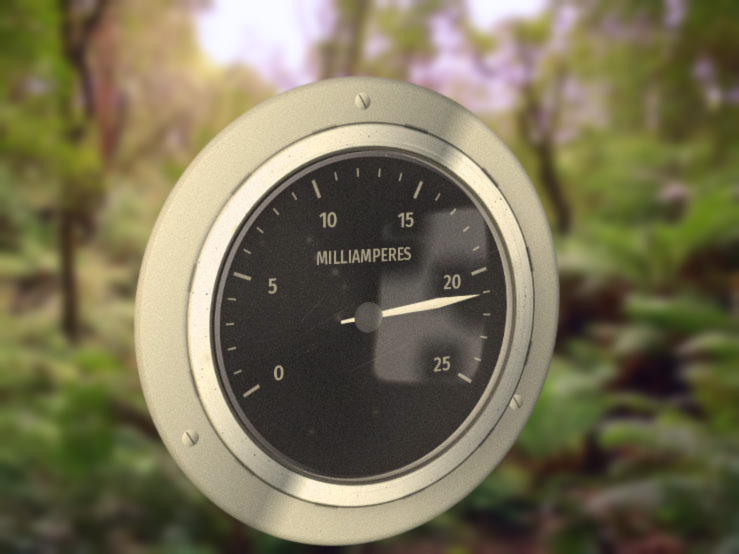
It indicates 21 mA
